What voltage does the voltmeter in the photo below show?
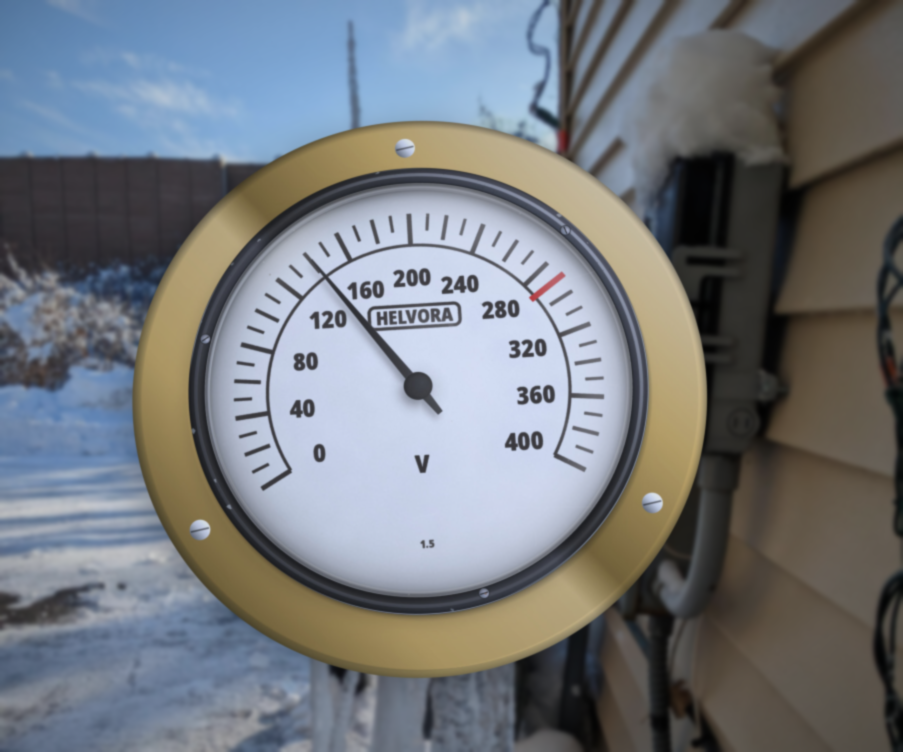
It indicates 140 V
